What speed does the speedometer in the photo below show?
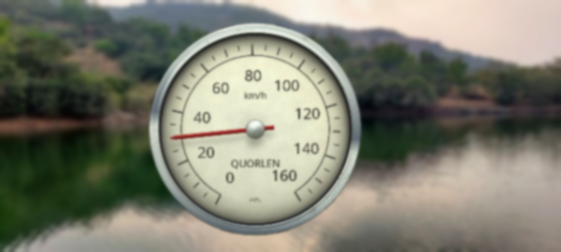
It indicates 30 km/h
